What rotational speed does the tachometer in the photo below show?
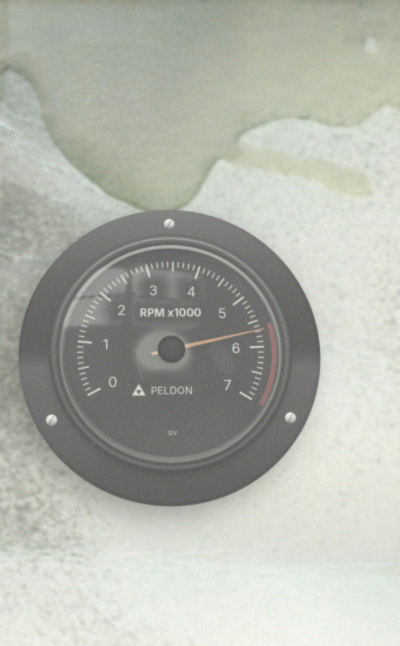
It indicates 5700 rpm
